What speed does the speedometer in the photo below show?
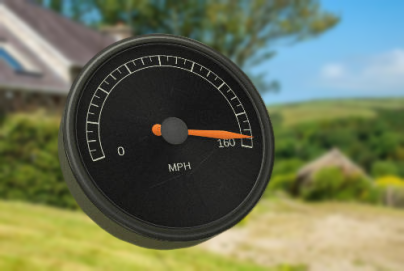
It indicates 155 mph
